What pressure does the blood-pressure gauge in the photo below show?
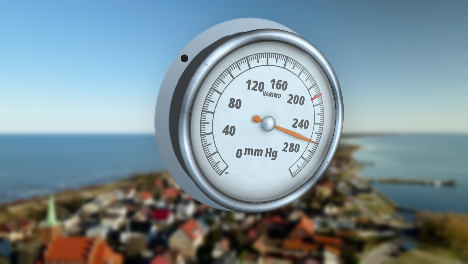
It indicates 260 mmHg
